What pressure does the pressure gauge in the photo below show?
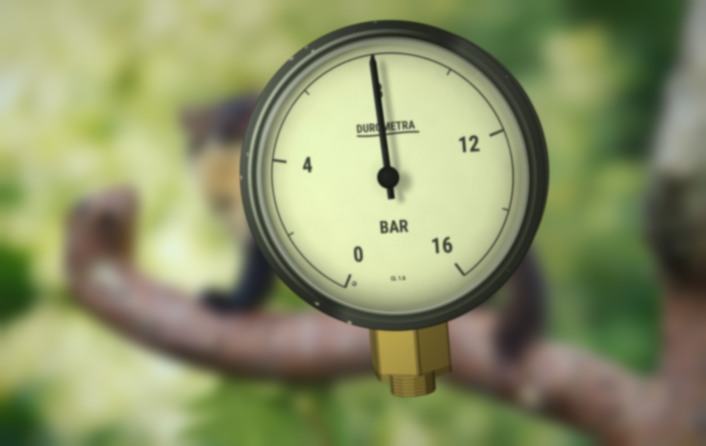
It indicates 8 bar
